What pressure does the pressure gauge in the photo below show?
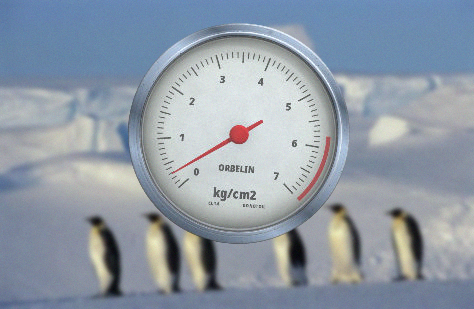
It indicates 0.3 kg/cm²
